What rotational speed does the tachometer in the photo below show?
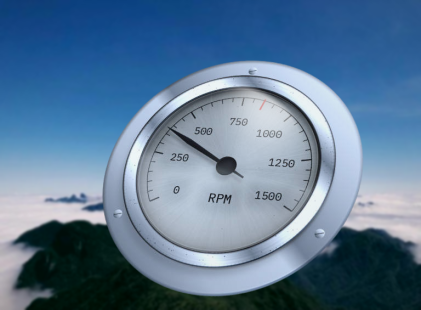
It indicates 375 rpm
